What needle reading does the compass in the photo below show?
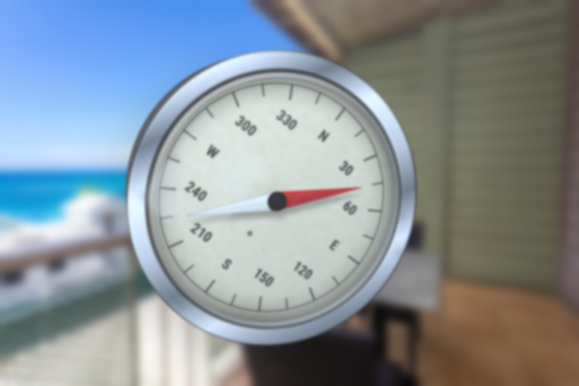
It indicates 45 °
